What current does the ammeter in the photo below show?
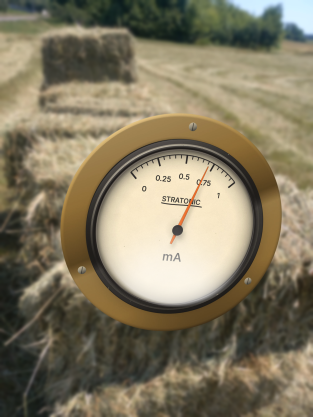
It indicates 0.7 mA
